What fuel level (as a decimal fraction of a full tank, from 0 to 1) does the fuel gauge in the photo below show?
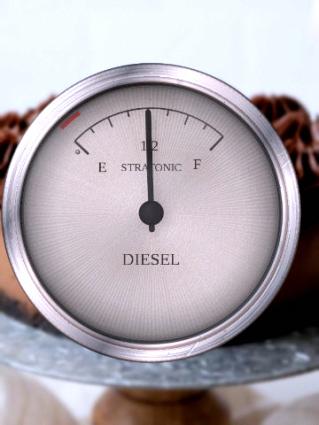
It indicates 0.5
